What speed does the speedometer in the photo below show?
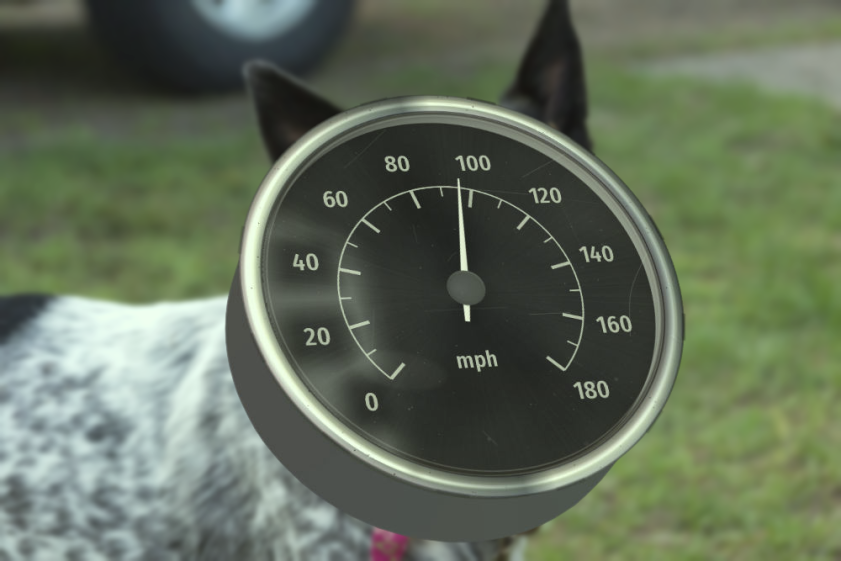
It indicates 95 mph
